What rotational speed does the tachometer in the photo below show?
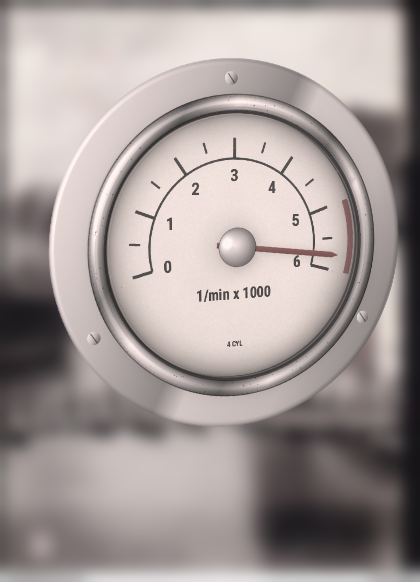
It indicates 5750 rpm
